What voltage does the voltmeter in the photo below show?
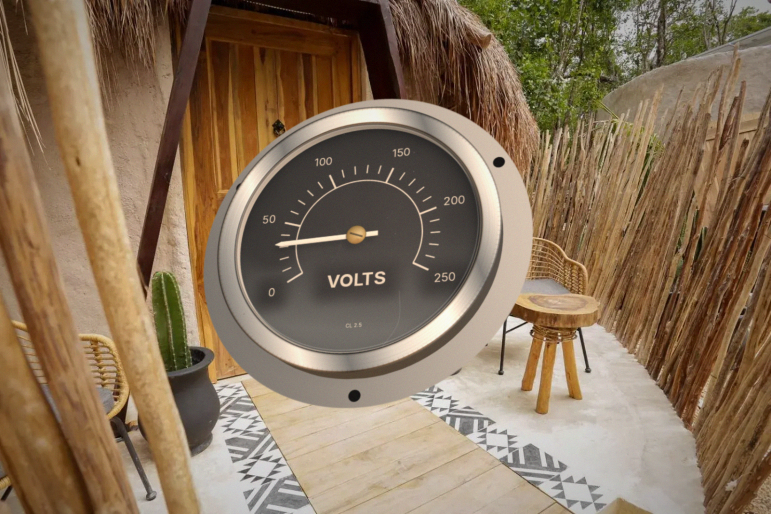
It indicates 30 V
